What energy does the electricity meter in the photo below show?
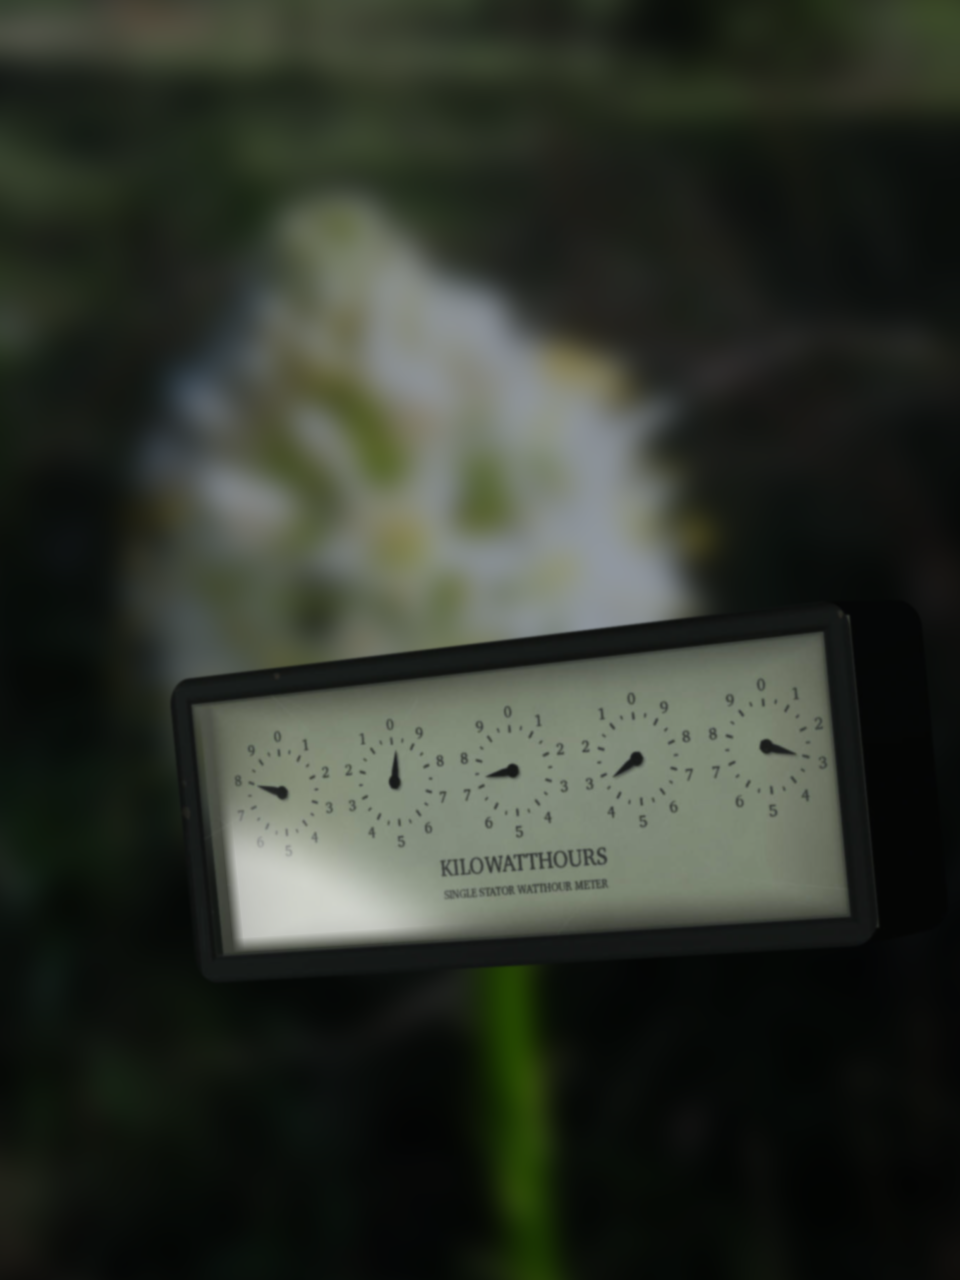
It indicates 79733 kWh
